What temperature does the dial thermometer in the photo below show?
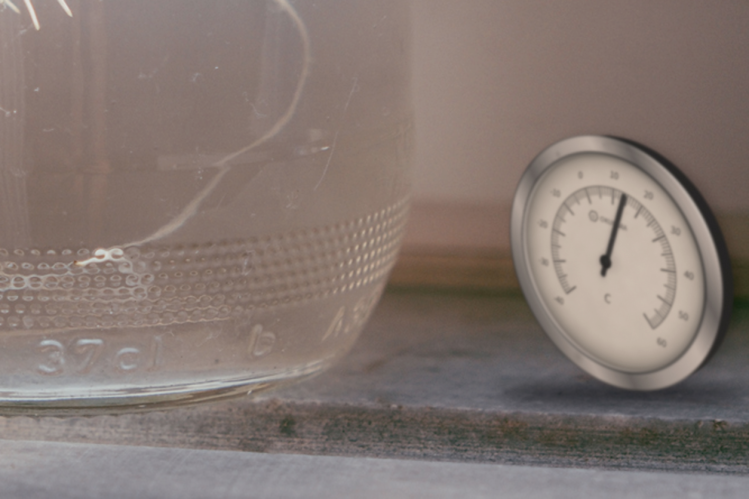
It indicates 15 °C
